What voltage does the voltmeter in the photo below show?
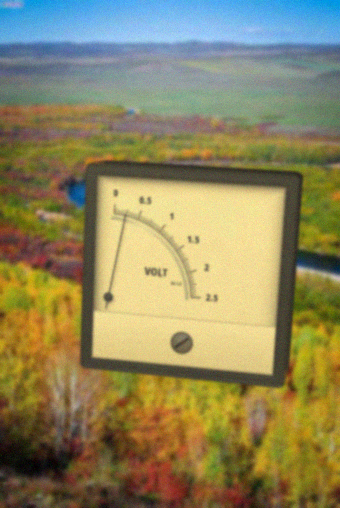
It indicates 0.25 V
